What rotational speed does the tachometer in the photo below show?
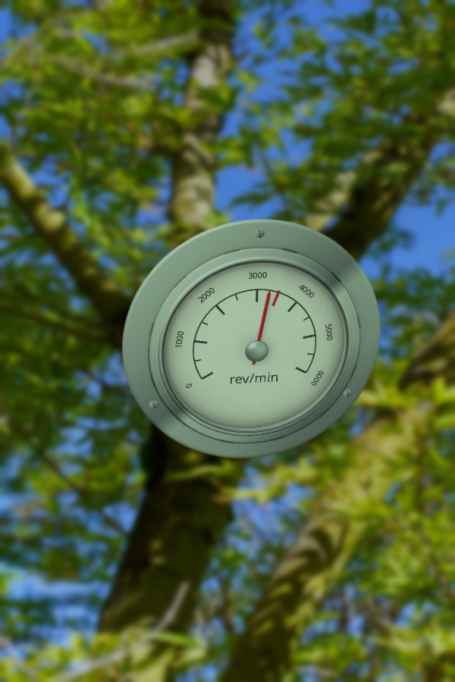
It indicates 3250 rpm
